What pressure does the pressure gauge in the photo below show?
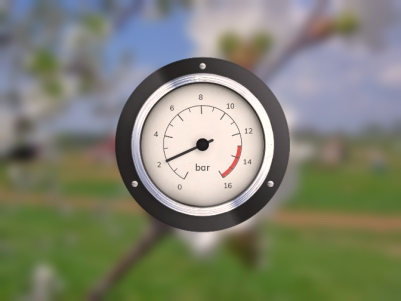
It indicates 2 bar
